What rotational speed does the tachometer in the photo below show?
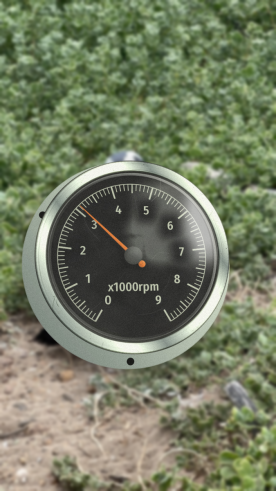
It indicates 3100 rpm
